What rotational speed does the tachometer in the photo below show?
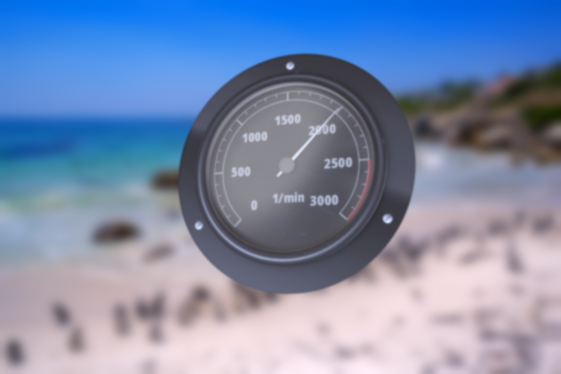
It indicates 2000 rpm
